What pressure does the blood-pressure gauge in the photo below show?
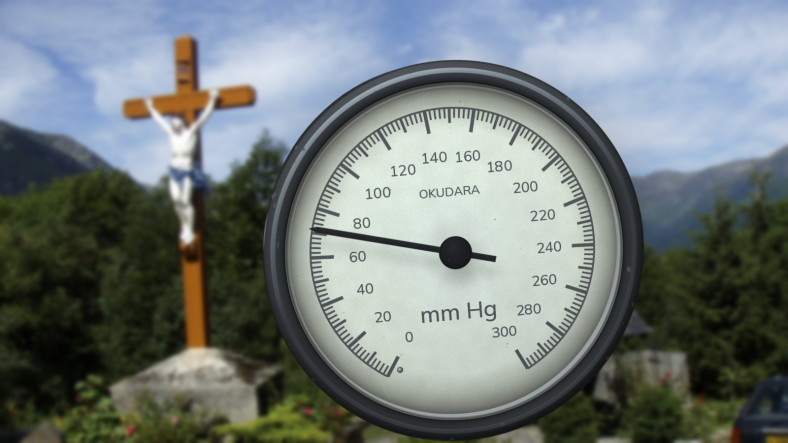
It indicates 72 mmHg
